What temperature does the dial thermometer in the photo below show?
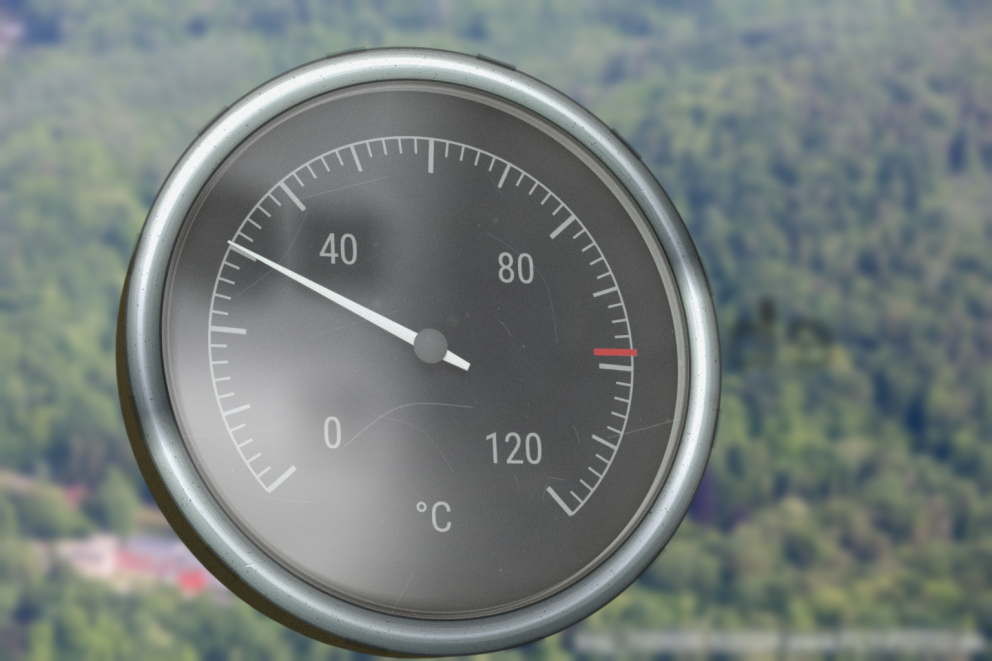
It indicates 30 °C
